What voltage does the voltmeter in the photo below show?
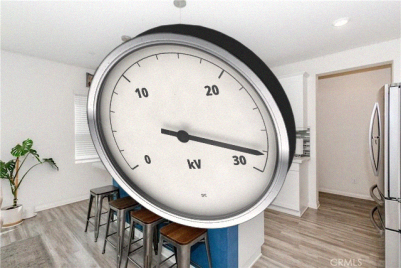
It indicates 28 kV
